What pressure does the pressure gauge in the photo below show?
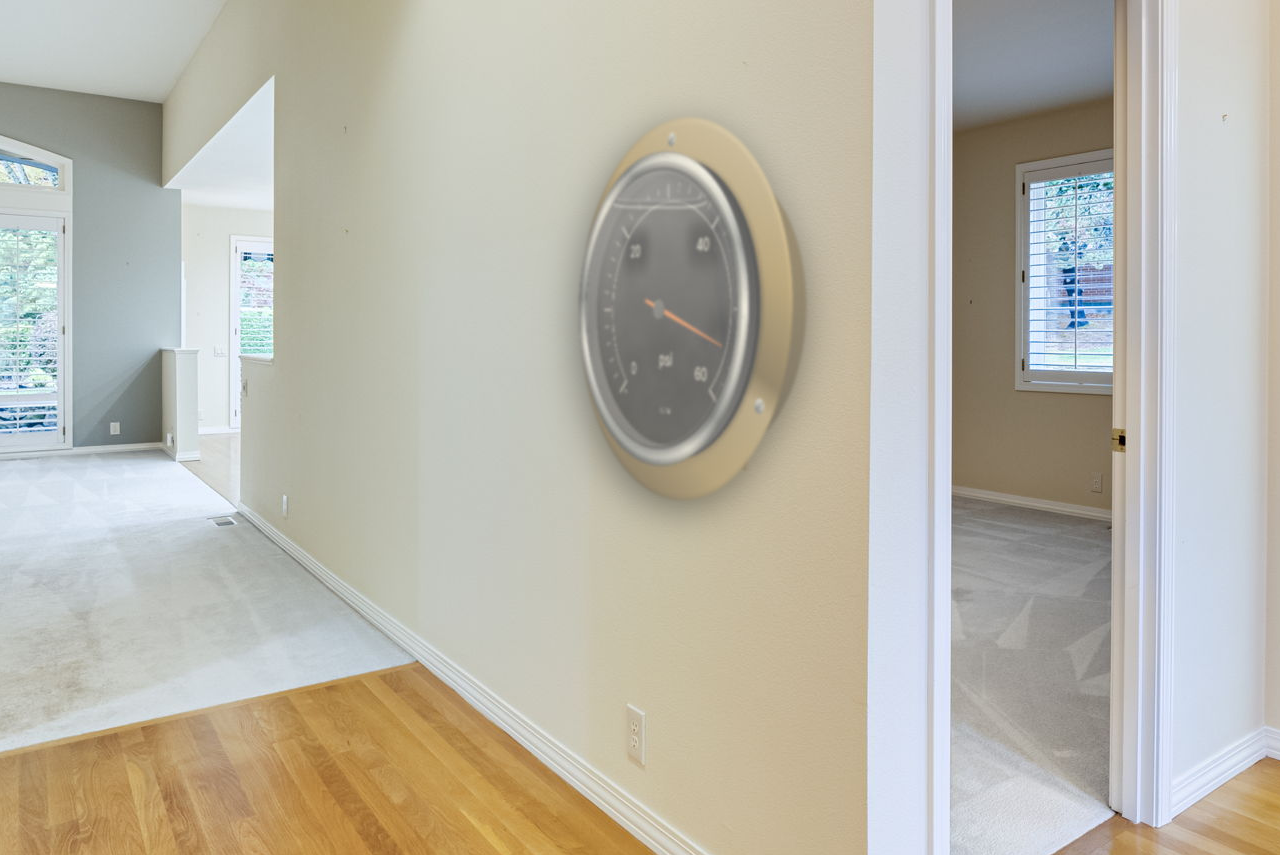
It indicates 54 psi
